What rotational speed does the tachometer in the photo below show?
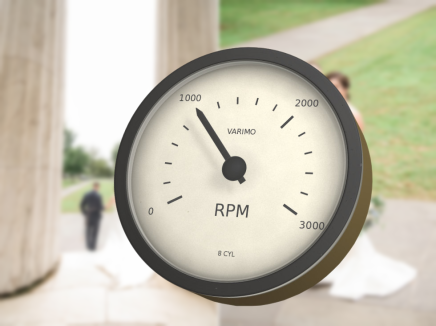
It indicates 1000 rpm
